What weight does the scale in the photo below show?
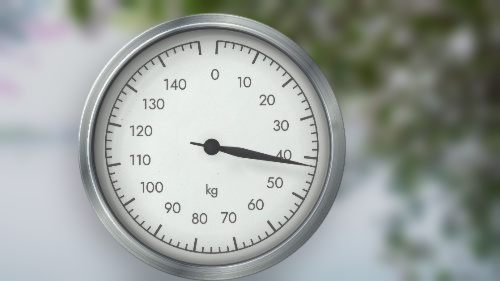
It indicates 42 kg
